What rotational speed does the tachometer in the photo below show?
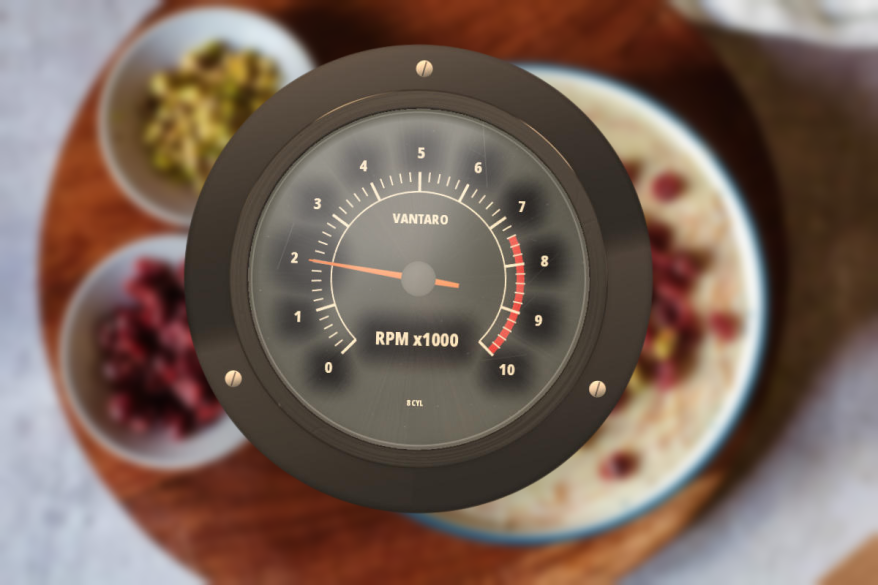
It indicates 2000 rpm
